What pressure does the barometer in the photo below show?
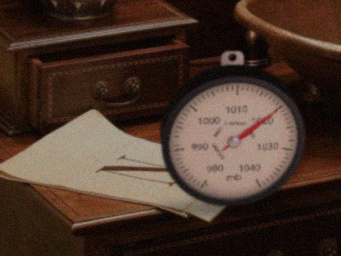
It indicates 1020 mbar
